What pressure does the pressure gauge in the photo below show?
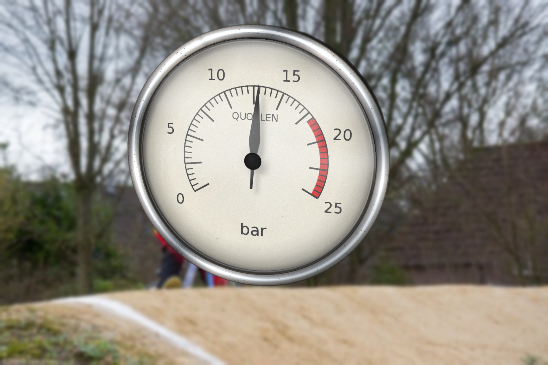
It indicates 13 bar
